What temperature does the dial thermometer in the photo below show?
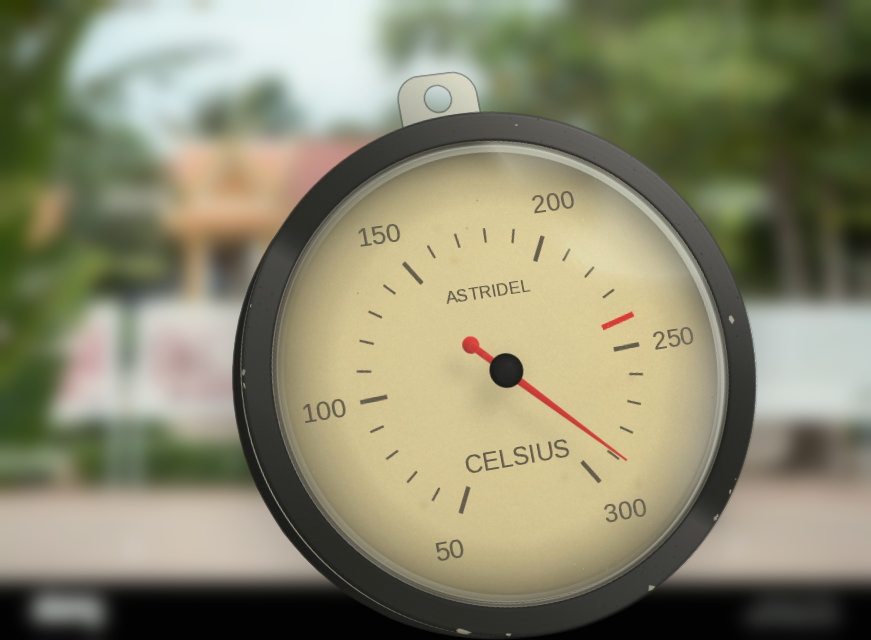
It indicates 290 °C
